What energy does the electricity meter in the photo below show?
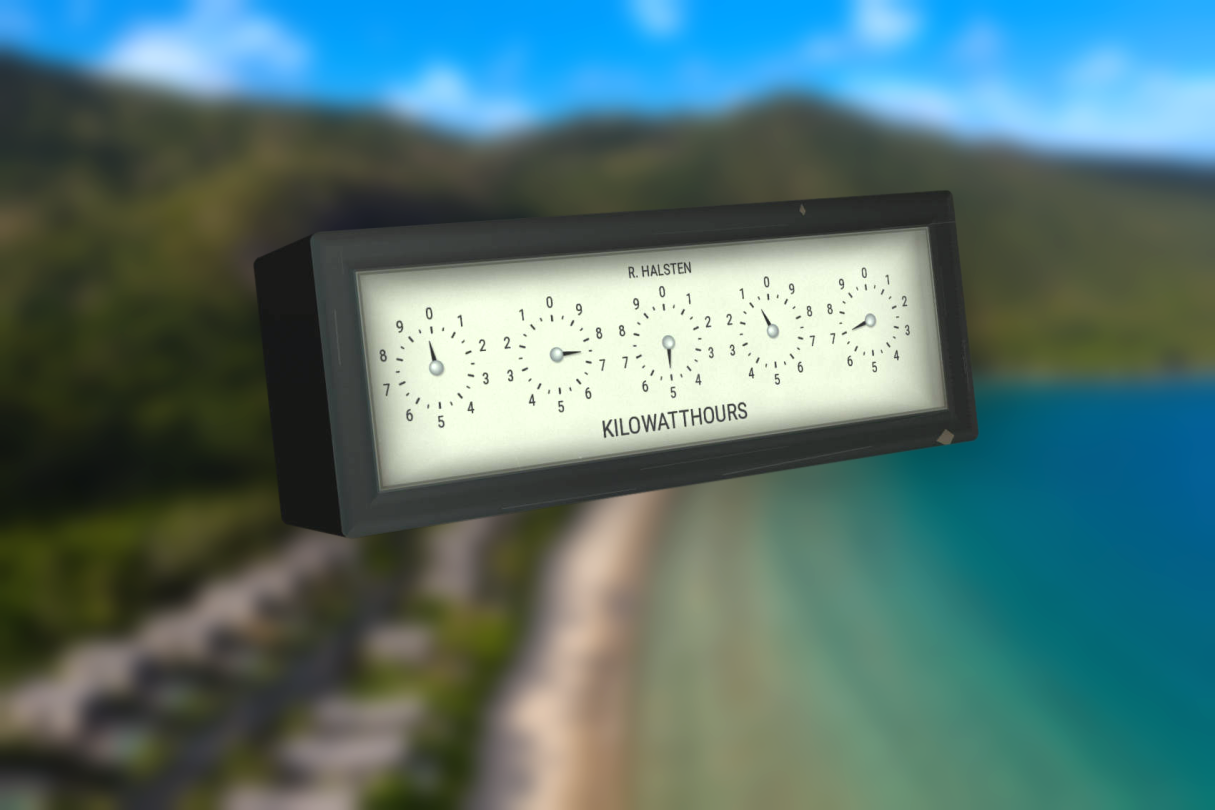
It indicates 97507 kWh
